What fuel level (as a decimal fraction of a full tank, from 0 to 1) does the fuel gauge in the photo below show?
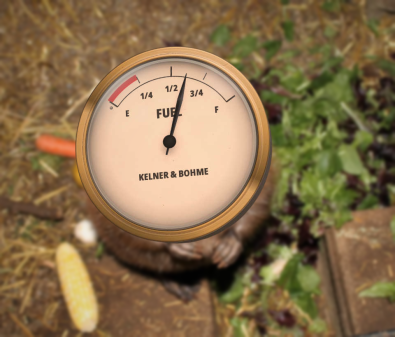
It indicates 0.625
